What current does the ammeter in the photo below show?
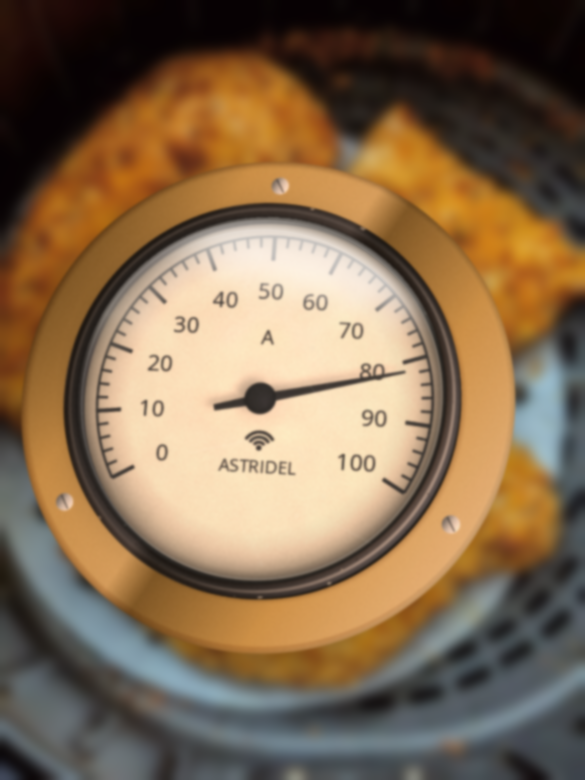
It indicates 82 A
